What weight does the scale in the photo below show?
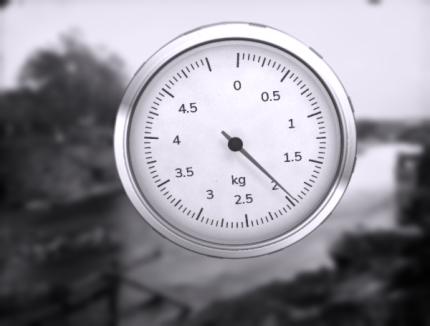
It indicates 1.95 kg
